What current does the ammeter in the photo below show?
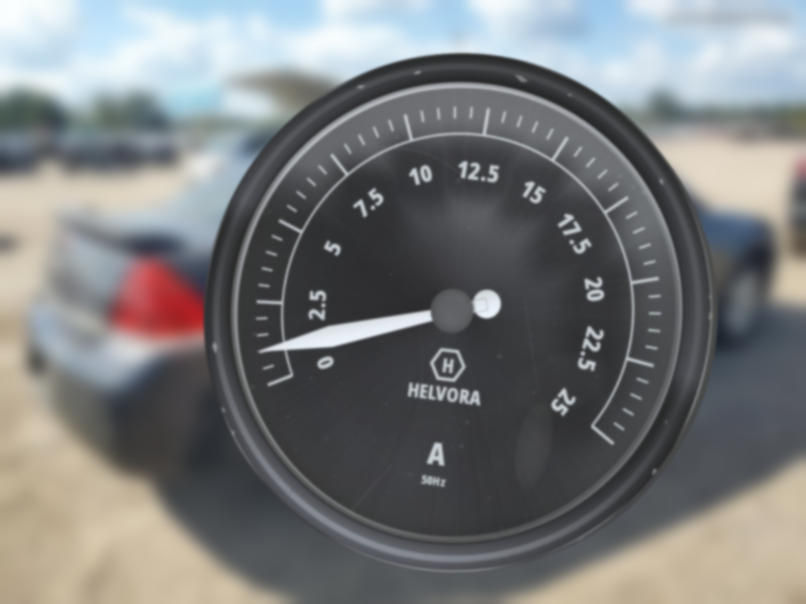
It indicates 1 A
